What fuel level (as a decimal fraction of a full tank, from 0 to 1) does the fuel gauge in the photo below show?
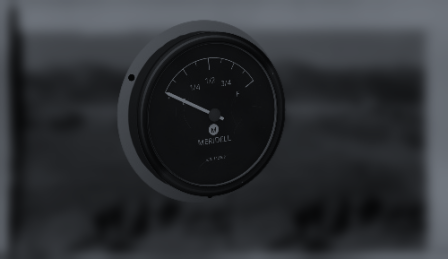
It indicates 0
